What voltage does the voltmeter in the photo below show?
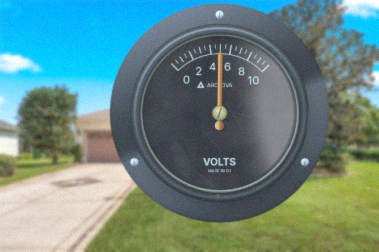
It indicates 5 V
